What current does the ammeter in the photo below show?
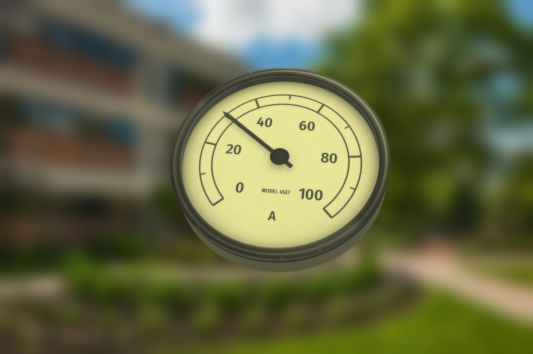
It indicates 30 A
